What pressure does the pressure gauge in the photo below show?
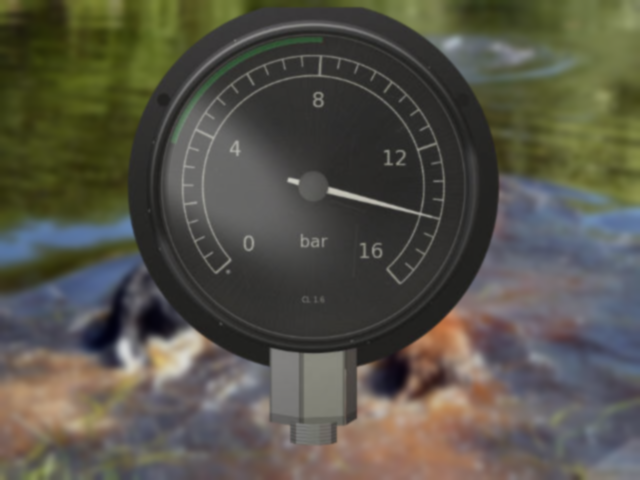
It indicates 14 bar
